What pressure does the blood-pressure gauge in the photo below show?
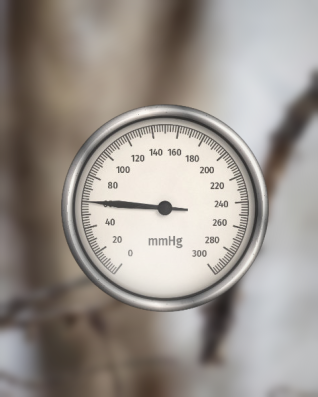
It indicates 60 mmHg
